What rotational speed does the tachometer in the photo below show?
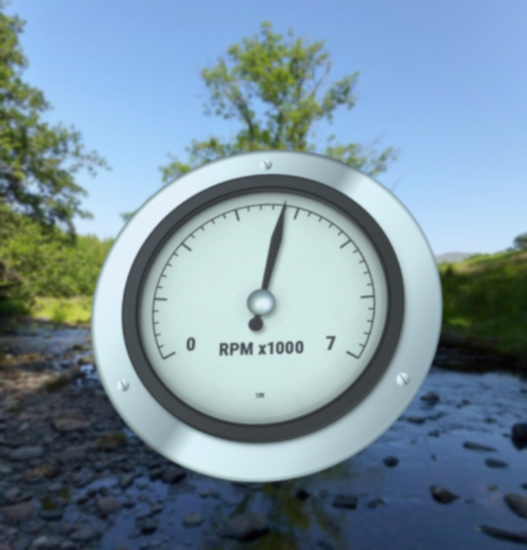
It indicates 3800 rpm
